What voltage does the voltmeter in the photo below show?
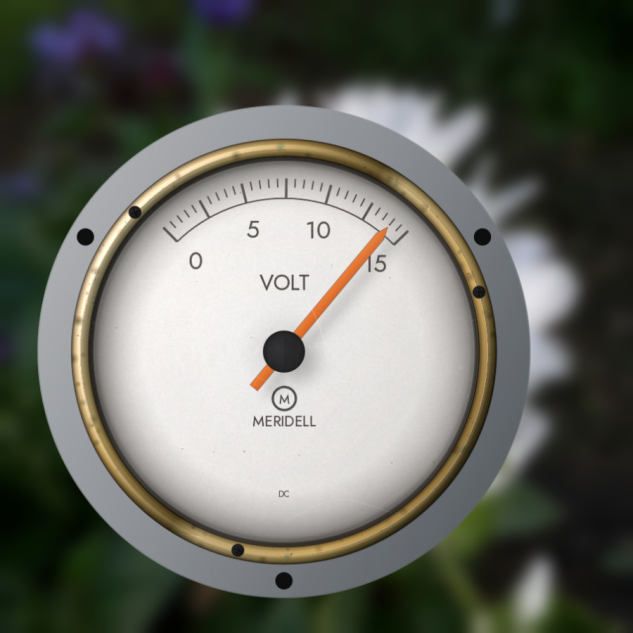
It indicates 14 V
